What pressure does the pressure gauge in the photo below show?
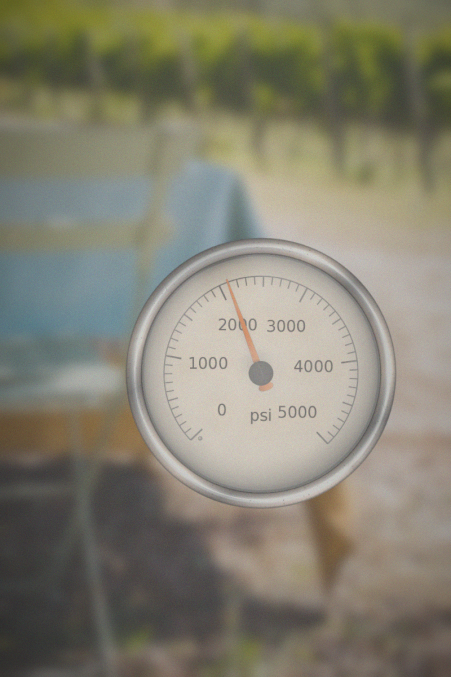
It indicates 2100 psi
